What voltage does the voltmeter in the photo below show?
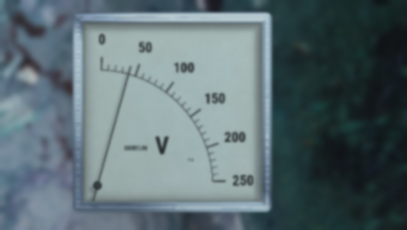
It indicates 40 V
